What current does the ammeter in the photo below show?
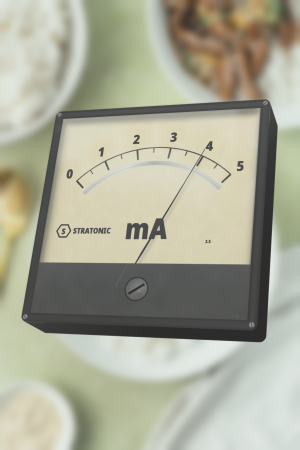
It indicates 4 mA
